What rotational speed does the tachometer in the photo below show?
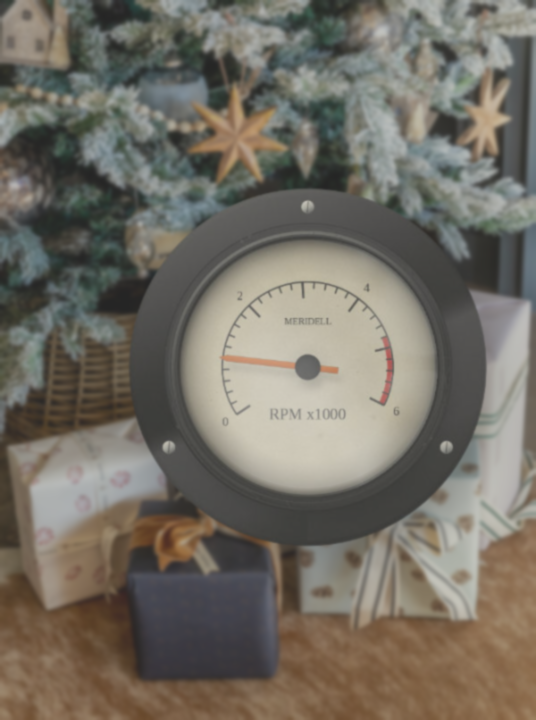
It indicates 1000 rpm
